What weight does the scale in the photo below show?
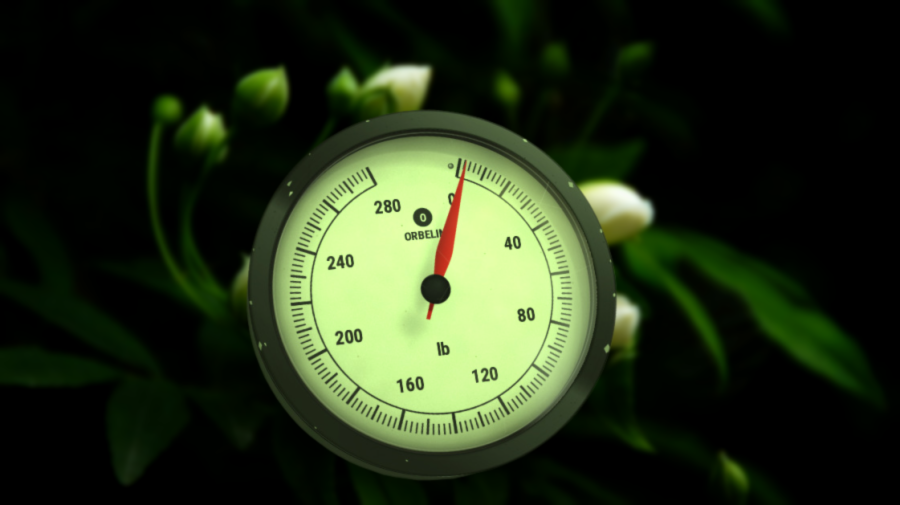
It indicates 2 lb
